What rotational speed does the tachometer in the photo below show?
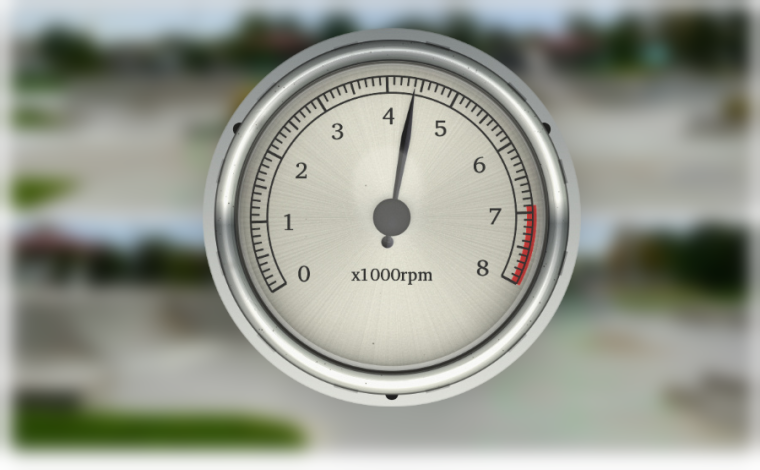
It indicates 4400 rpm
